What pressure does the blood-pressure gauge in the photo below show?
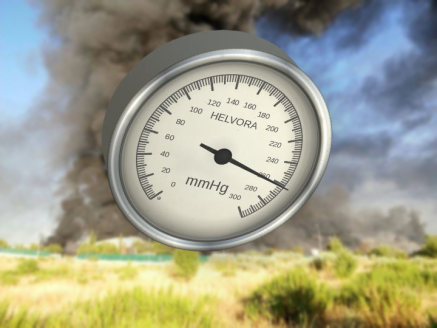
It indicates 260 mmHg
